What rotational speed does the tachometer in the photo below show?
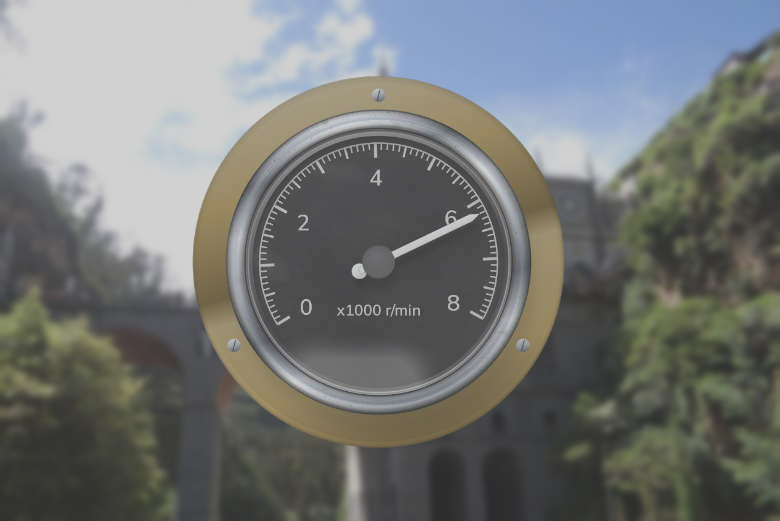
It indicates 6200 rpm
